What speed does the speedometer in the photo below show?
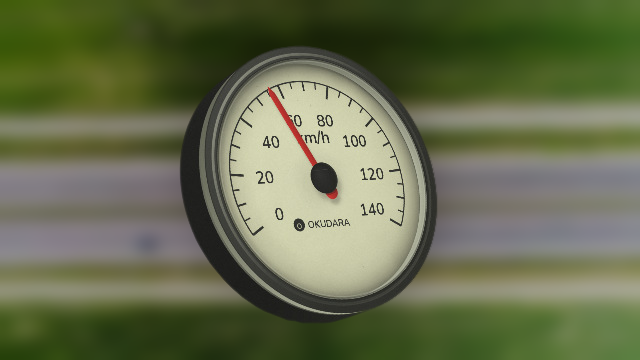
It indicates 55 km/h
